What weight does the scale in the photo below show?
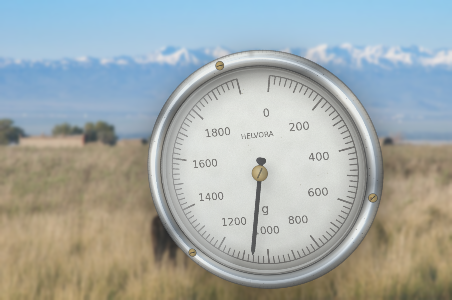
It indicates 1060 g
